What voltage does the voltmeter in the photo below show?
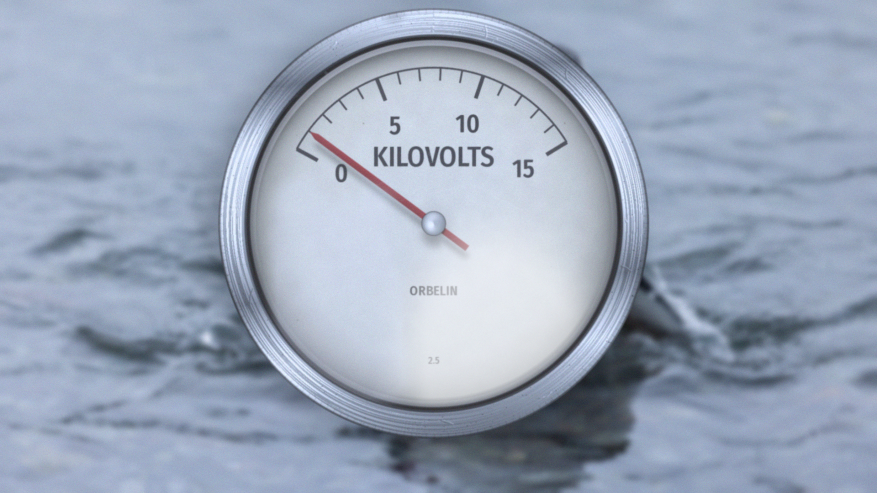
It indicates 1 kV
